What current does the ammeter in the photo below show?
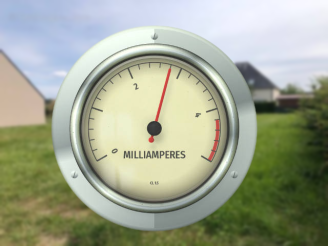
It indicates 2.8 mA
